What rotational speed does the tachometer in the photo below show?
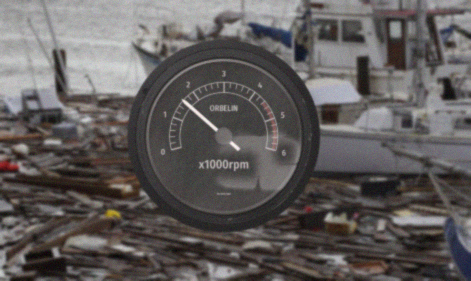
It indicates 1600 rpm
